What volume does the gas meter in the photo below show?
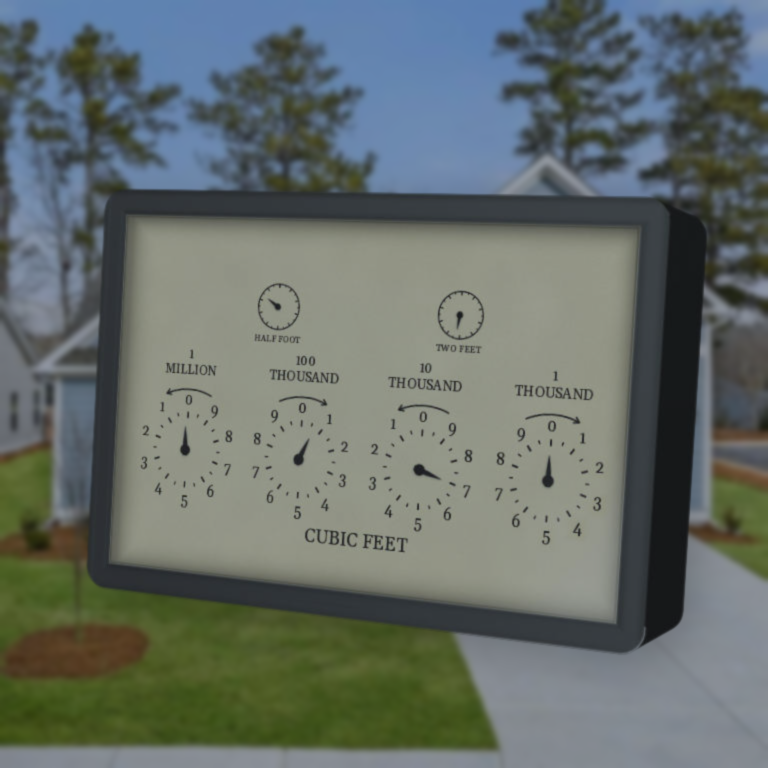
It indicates 7000 ft³
